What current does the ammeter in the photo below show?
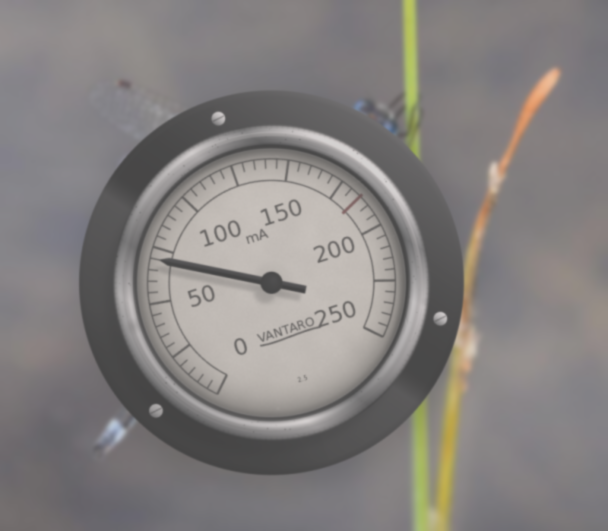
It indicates 70 mA
